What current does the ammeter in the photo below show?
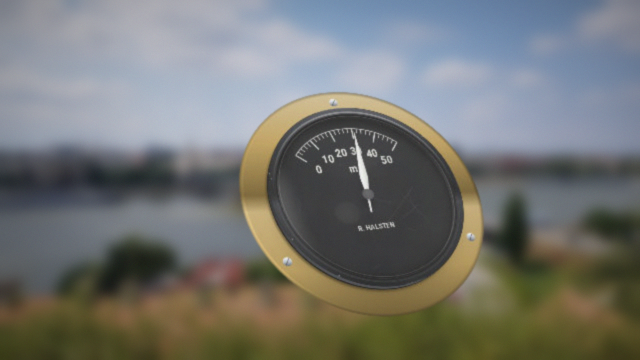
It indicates 30 mA
